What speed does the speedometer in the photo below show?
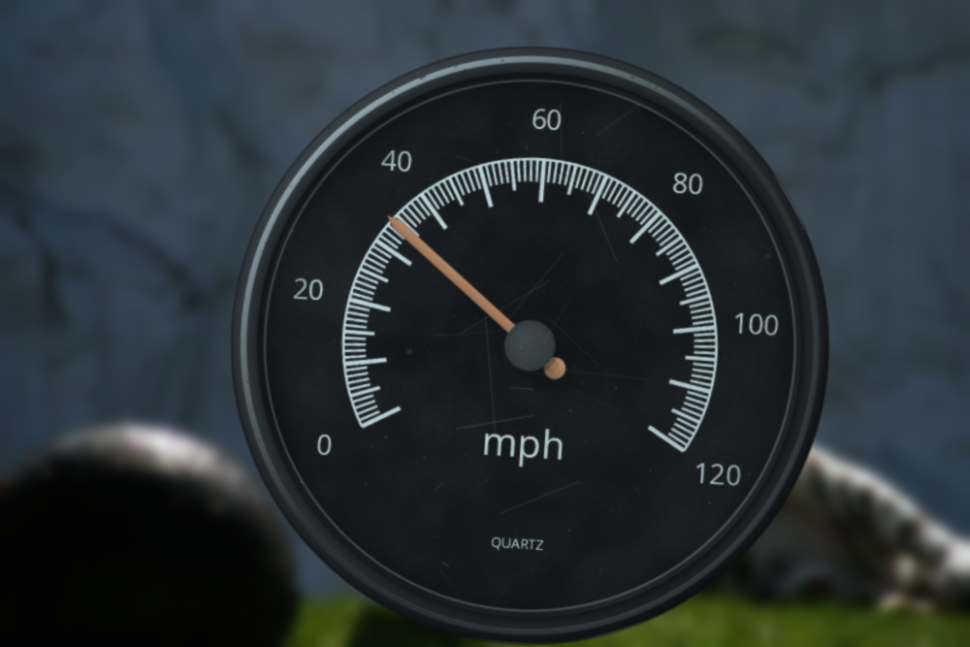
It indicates 34 mph
